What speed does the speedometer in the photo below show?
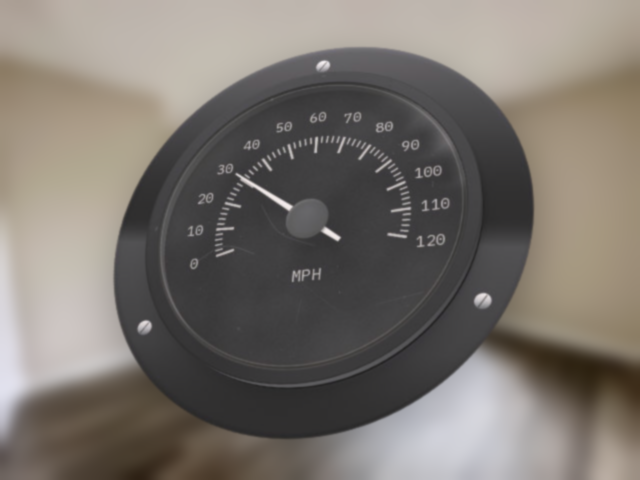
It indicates 30 mph
